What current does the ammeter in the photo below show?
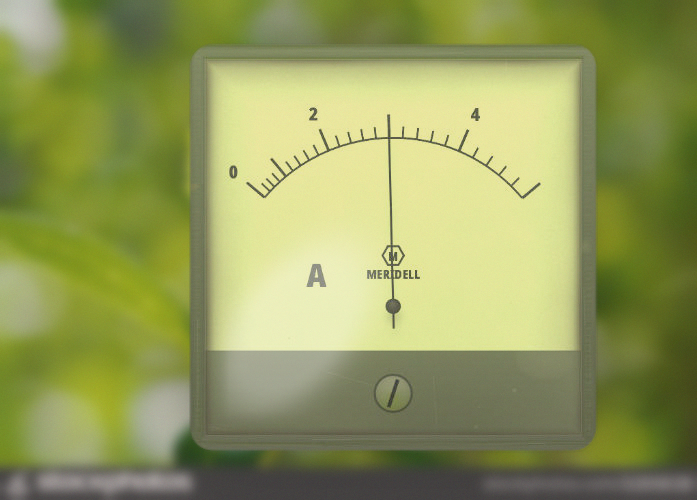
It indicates 3 A
